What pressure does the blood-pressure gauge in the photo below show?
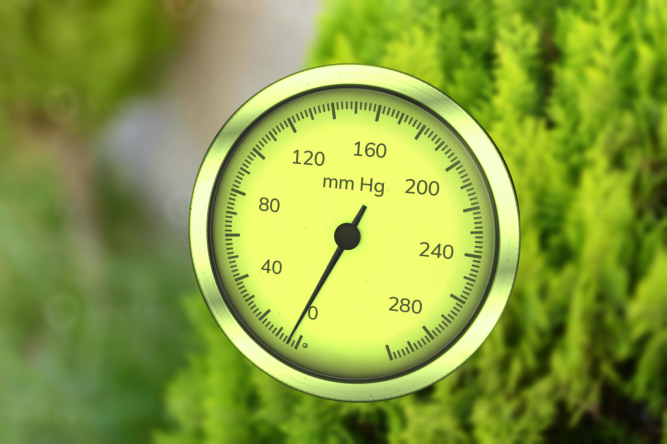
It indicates 4 mmHg
